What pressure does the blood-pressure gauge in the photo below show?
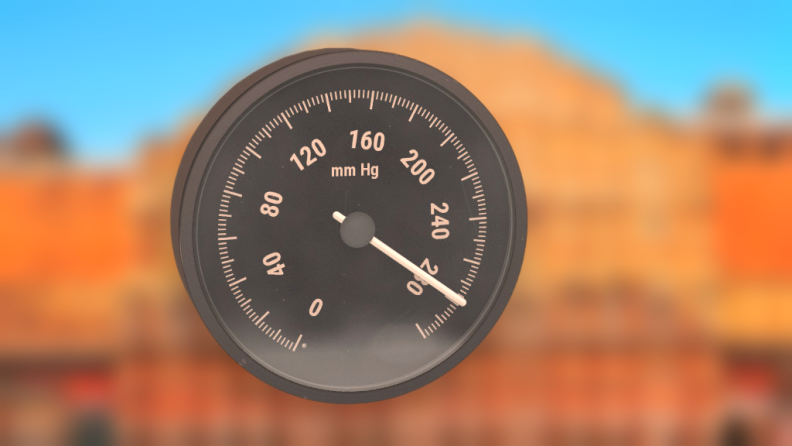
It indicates 278 mmHg
